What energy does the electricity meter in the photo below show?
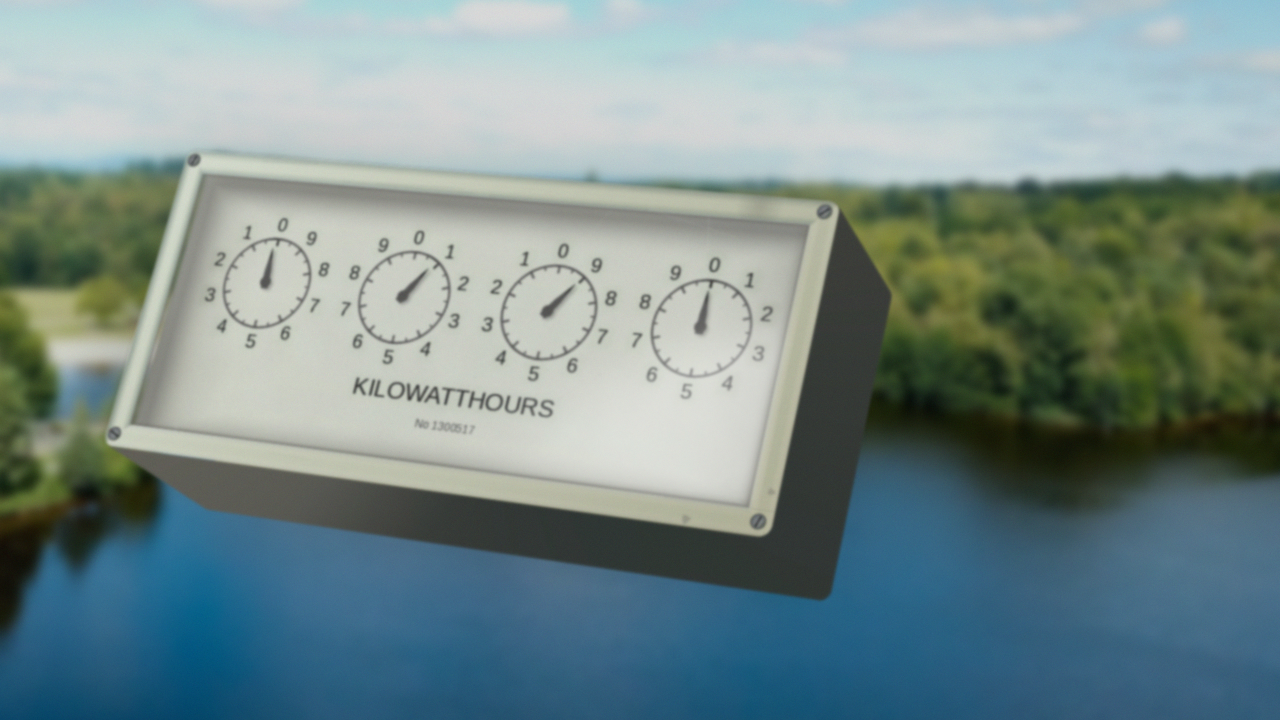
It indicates 90 kWh
